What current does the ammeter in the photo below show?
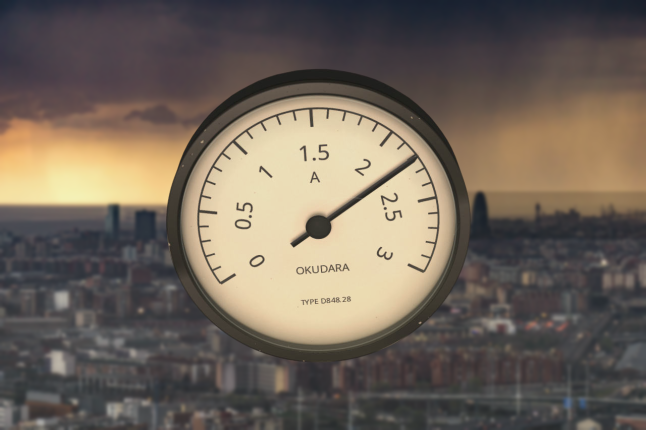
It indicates 2.2 A
